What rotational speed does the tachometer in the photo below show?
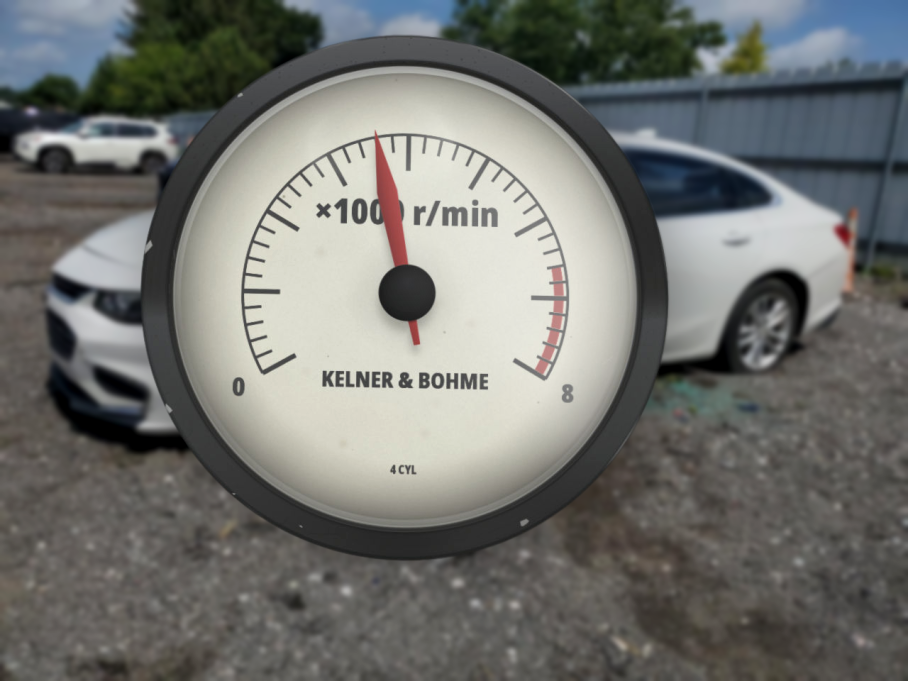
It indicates 3600 rpm
